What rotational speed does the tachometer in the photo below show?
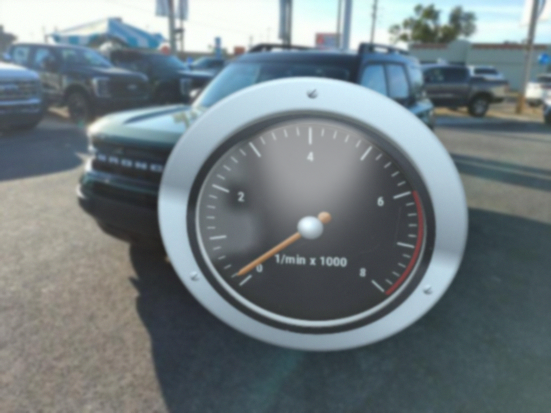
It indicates 200 rpm
